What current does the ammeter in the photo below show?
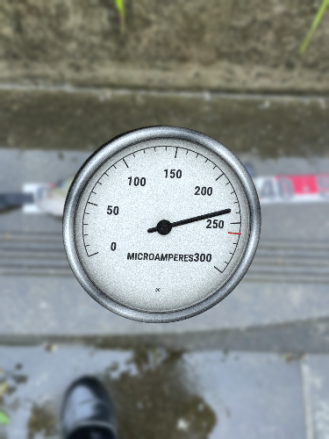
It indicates 235 µA
